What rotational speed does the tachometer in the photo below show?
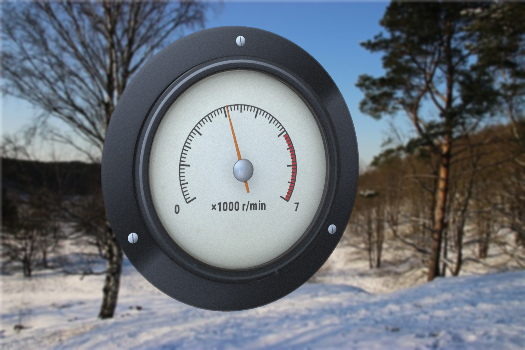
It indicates 3000 rpm
